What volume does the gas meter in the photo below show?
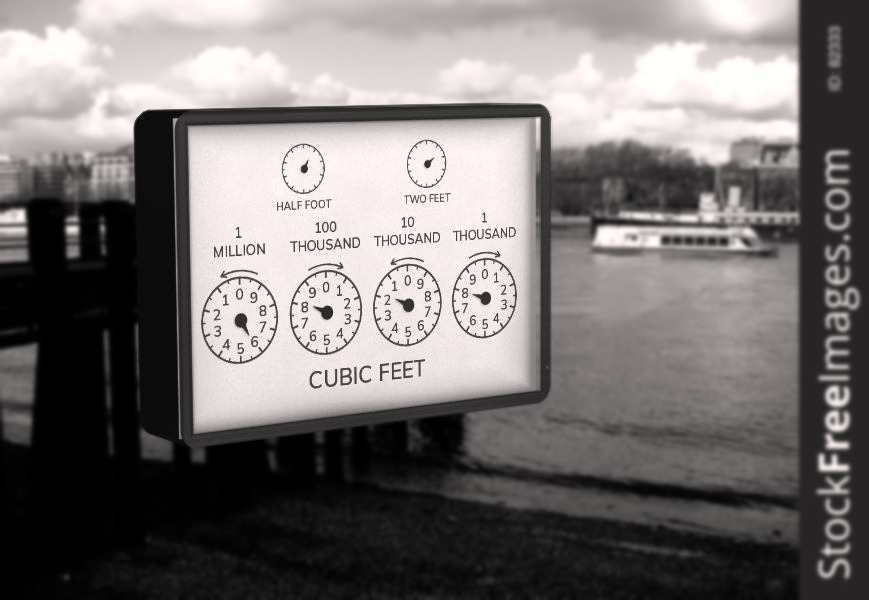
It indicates 581800 ft³
